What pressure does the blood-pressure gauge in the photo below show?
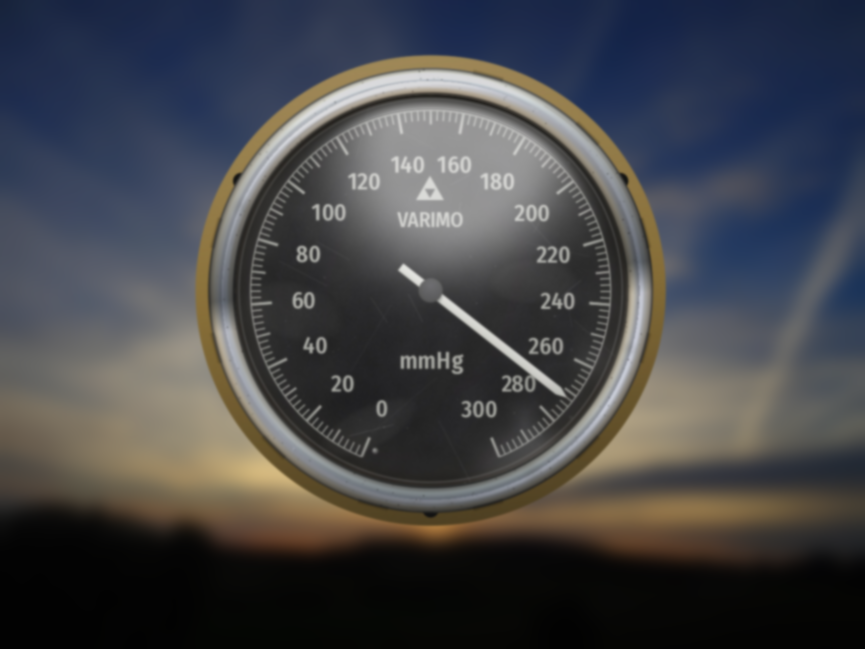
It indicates 272 mmHg
